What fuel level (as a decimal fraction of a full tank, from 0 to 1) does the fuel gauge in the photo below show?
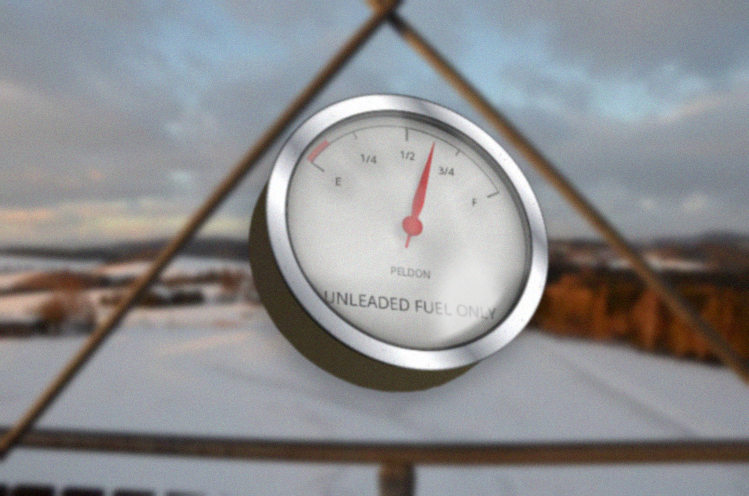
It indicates 0.625
